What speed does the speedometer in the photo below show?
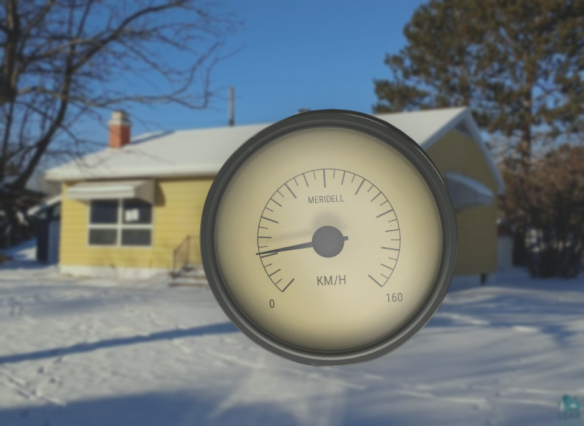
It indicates 22.5 km/h
